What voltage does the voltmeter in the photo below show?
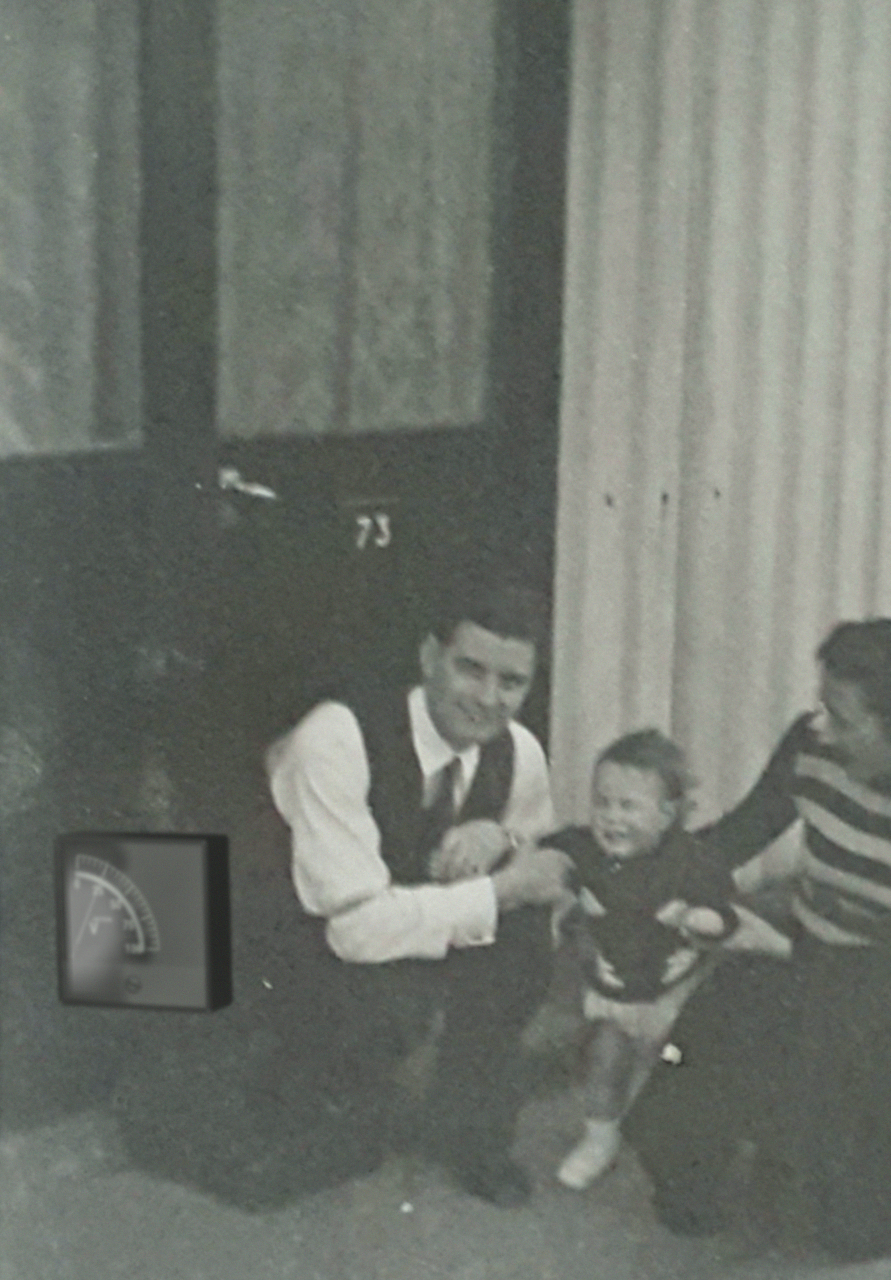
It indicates 25 V
